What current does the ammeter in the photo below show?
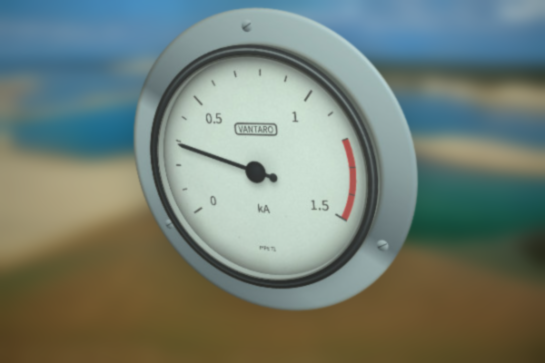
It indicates 0.3 kA
